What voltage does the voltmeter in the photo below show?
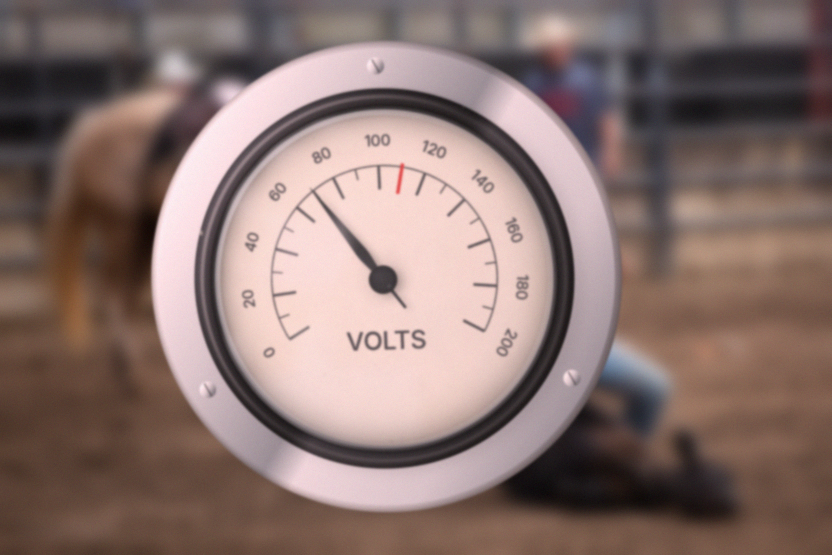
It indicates 70 V
